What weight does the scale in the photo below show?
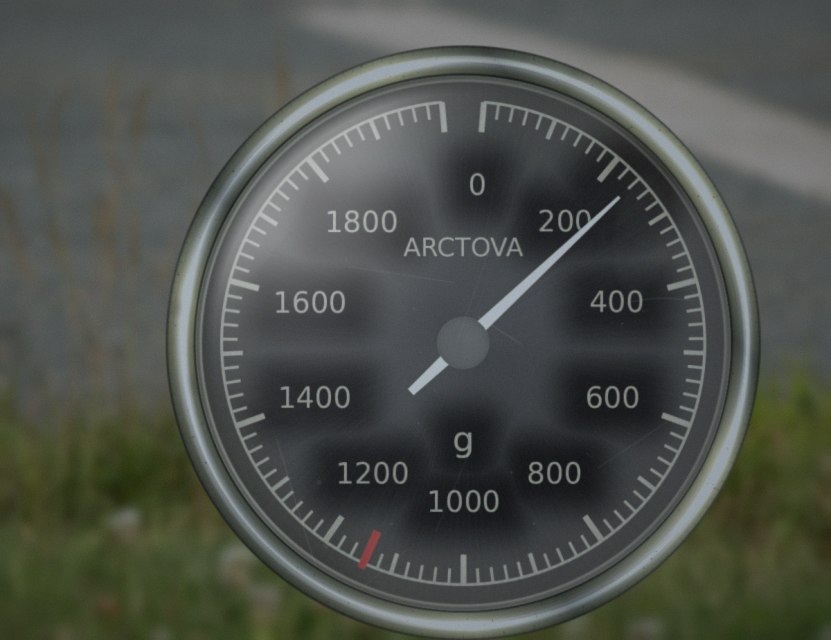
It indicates 240 g
